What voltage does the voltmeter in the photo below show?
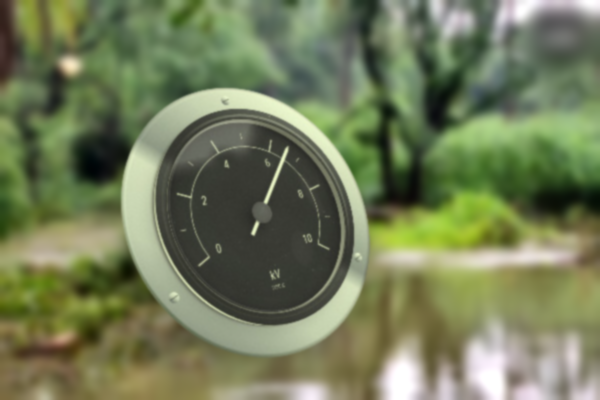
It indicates 6.5 kV
